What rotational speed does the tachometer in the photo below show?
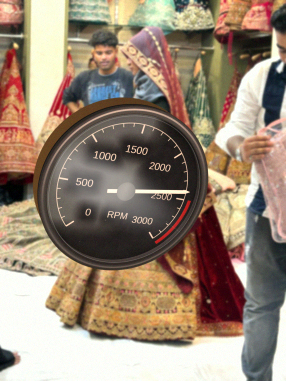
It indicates 2400 rpm
